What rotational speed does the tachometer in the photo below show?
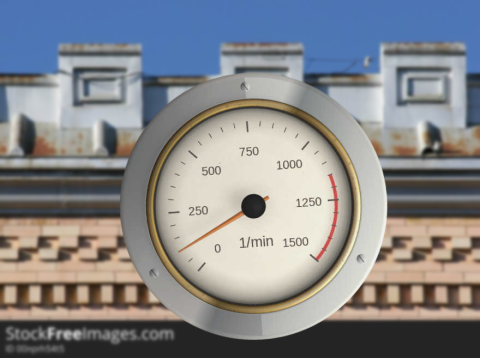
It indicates 100 rpm
